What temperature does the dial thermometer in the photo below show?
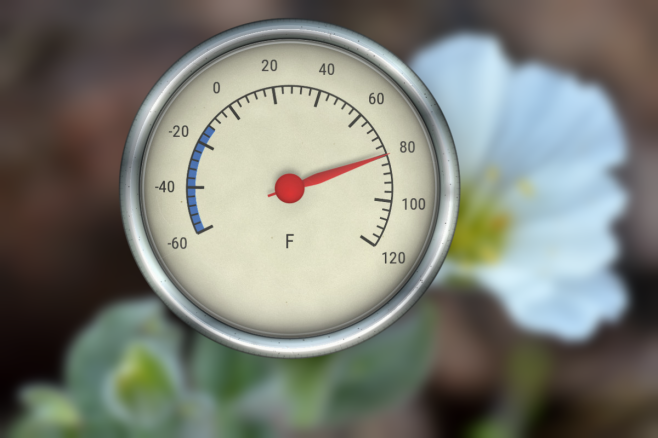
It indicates 80 °F
